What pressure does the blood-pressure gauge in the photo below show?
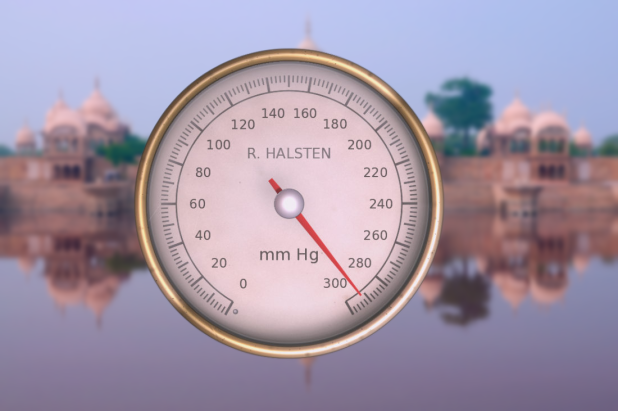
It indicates 292 mmHg
